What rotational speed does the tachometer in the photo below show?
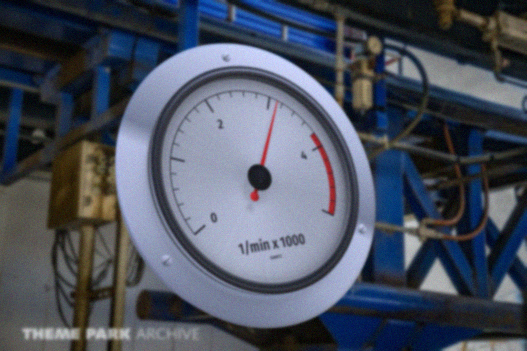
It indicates 3100 rpm
